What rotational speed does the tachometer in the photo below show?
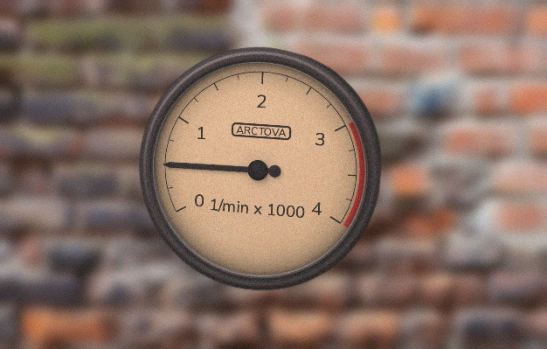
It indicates 500 rpm
